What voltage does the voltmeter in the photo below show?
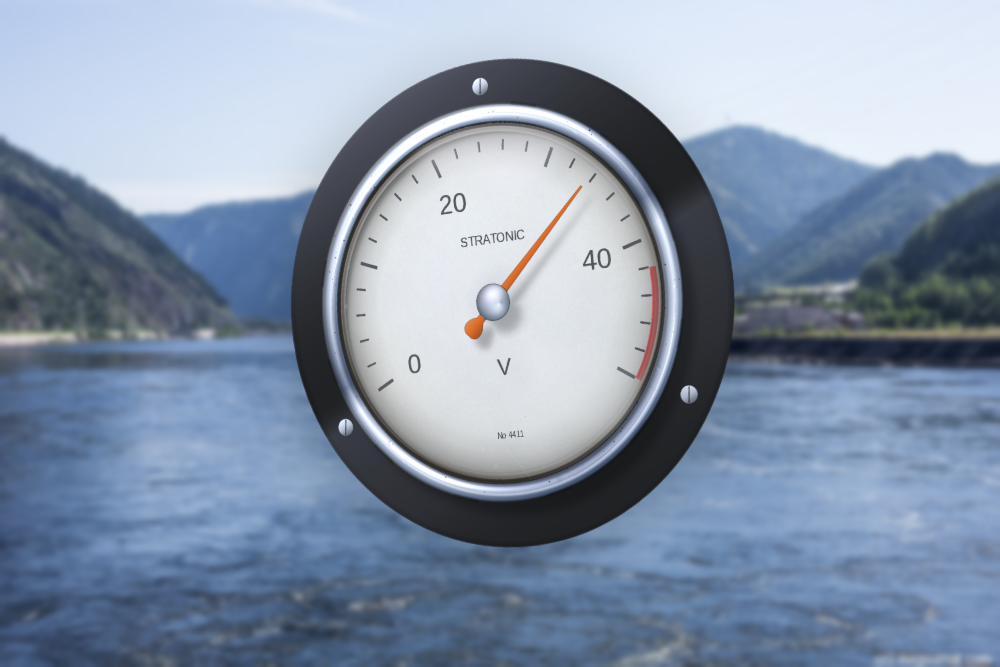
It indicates 34 V
